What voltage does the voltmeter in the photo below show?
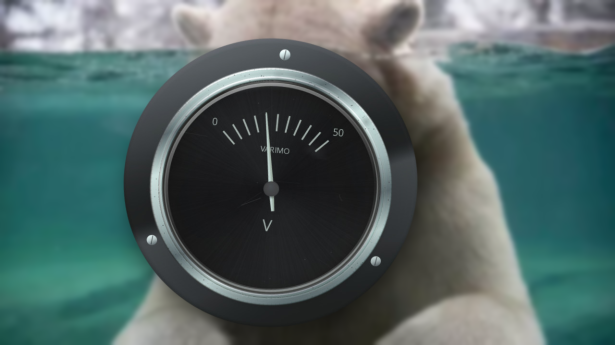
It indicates 20 V
